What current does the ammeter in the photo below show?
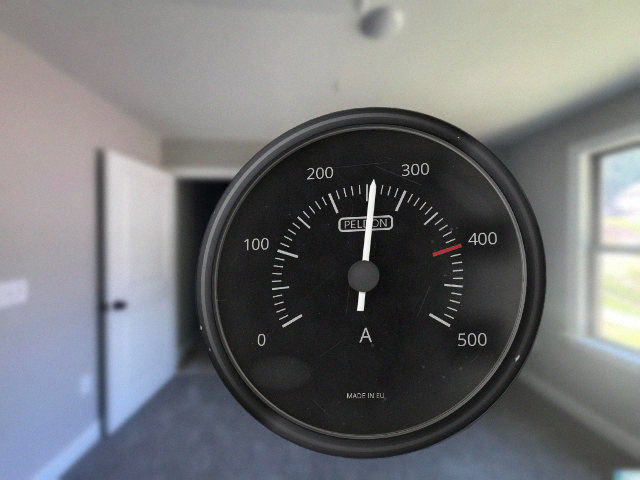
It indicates 260 A
